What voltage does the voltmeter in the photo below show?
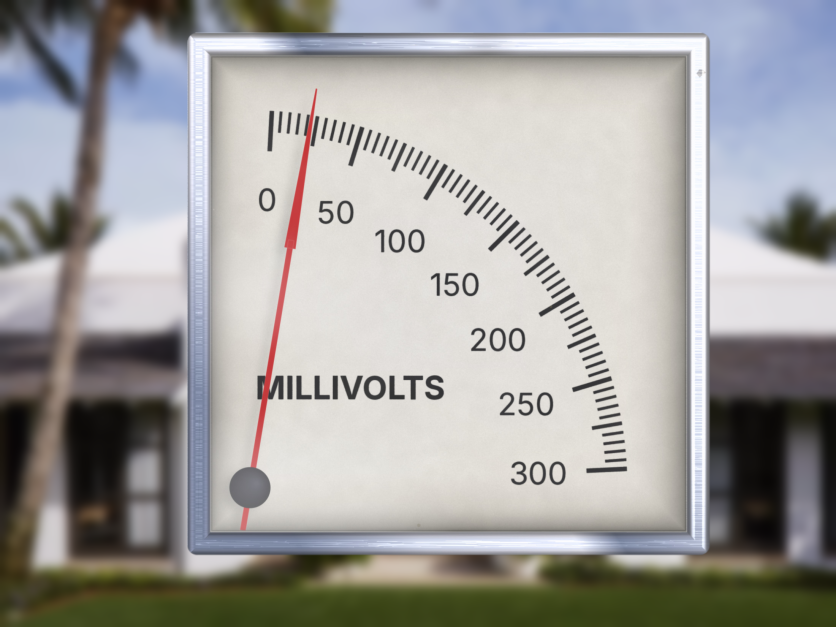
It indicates 22.5 mV
